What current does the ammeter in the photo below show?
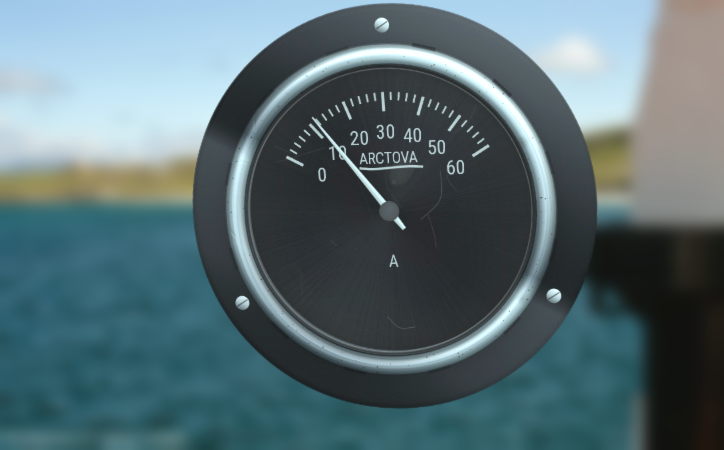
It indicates 12 A
